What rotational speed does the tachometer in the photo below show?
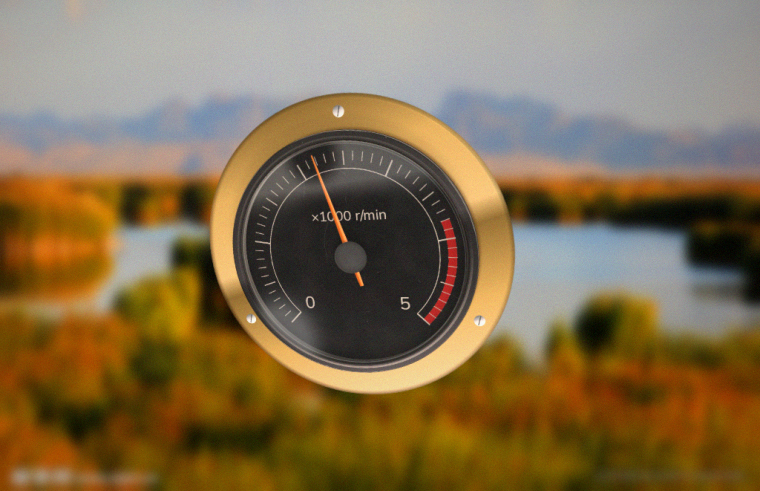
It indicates 2200 rpm
